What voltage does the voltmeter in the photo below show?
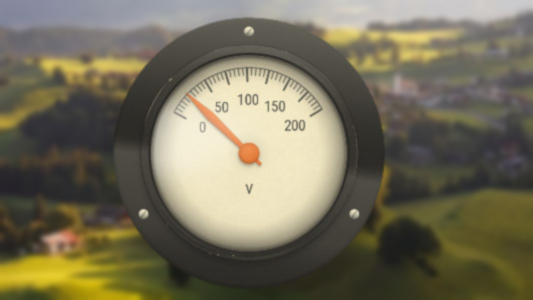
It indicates 25 V
